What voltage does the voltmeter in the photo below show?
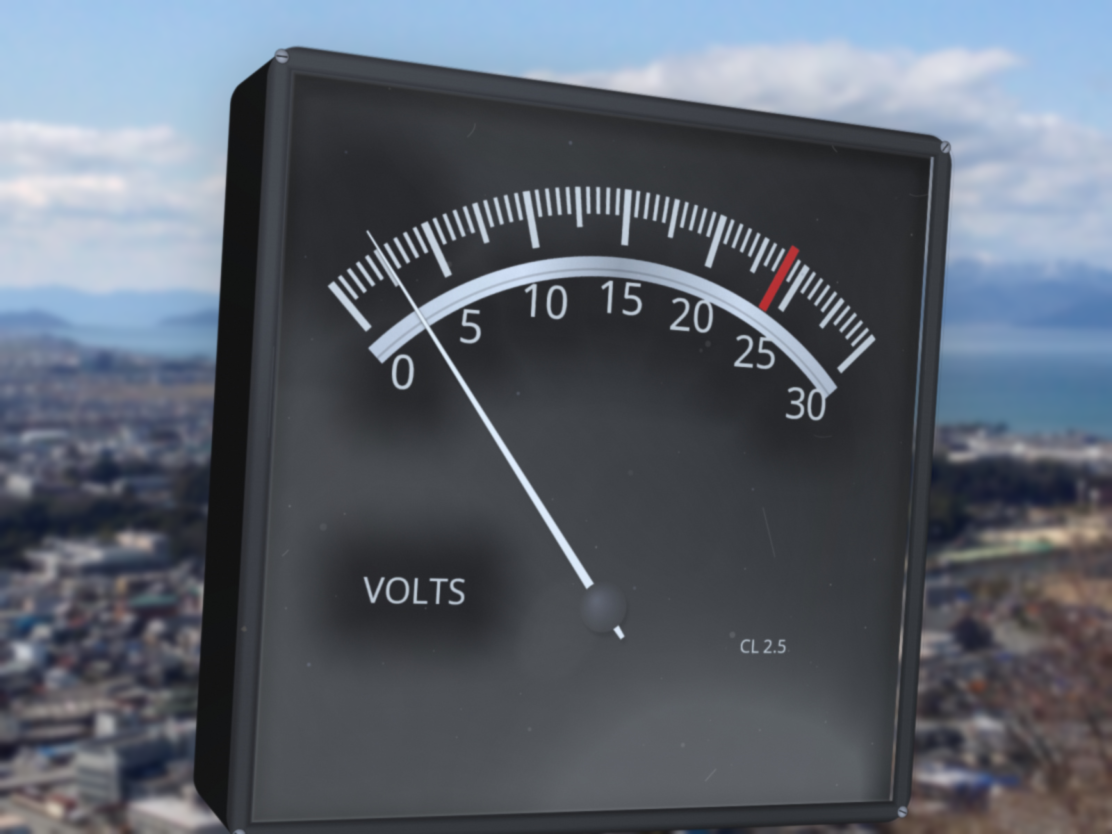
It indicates 2.5 V
